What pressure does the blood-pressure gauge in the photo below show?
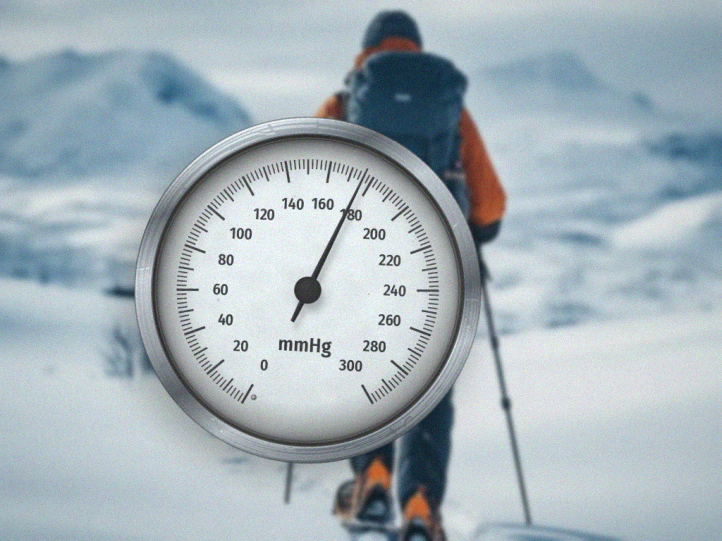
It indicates 176 mmHg
